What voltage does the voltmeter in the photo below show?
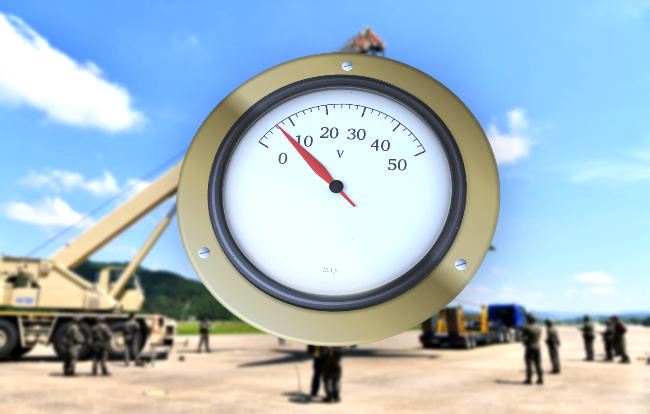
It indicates 6 V
